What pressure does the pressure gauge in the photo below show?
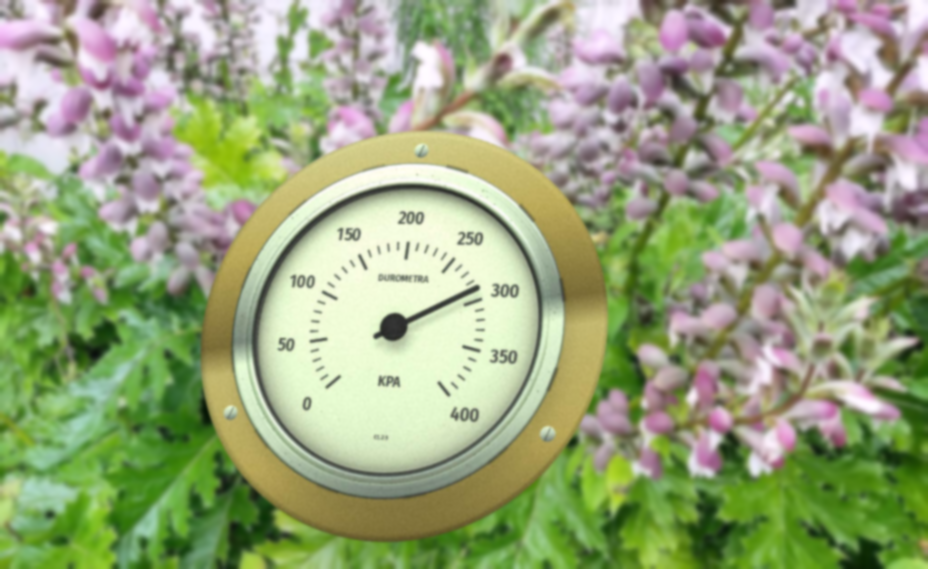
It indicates 290 kPa
